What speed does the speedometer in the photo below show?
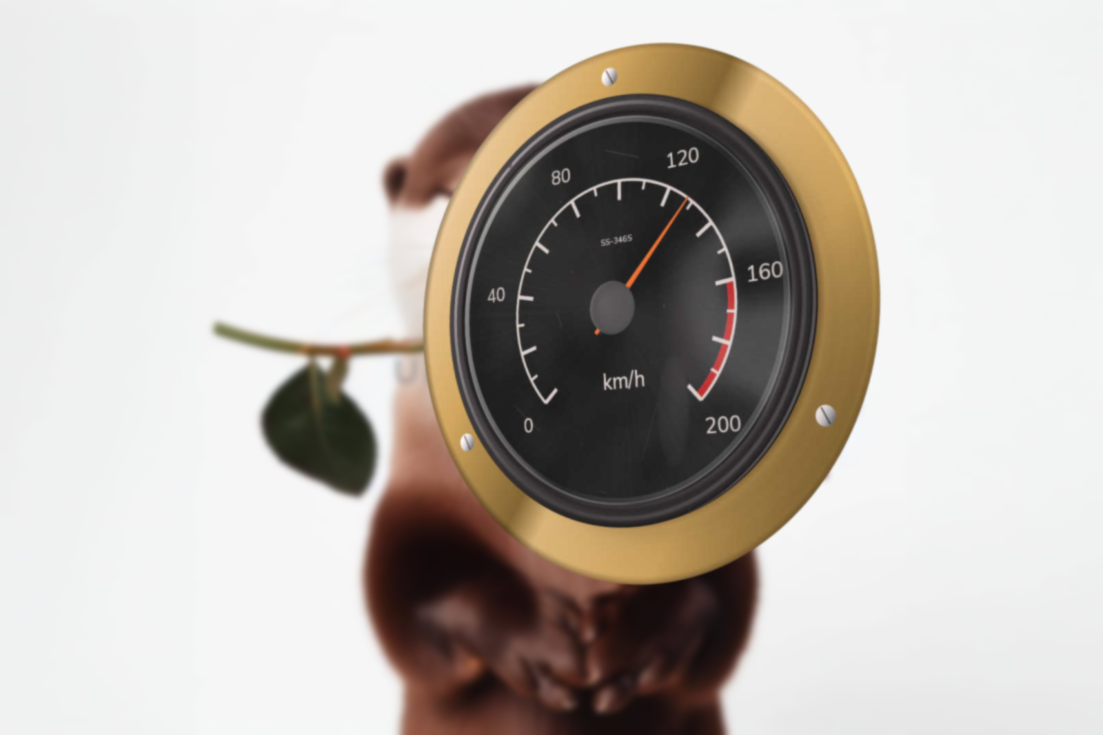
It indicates 130 km/h
